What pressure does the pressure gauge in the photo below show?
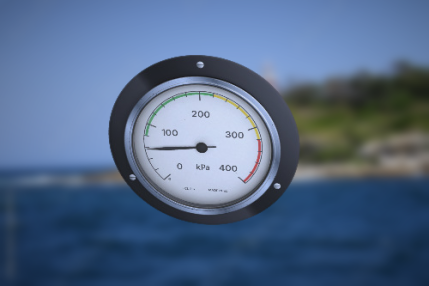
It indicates 60 kPa
